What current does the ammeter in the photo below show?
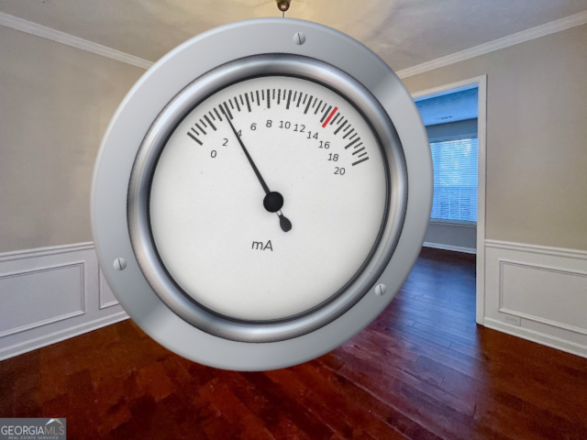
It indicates 3.5 mA
